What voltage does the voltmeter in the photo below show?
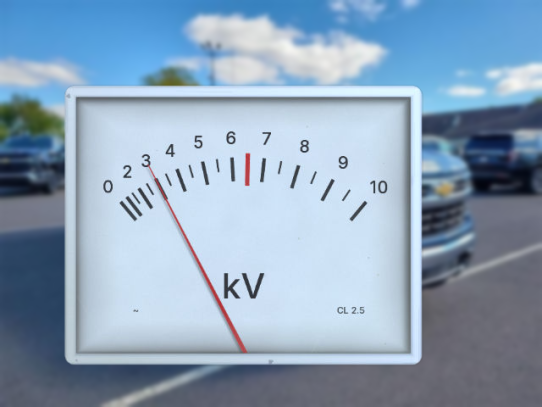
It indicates 3 kV
